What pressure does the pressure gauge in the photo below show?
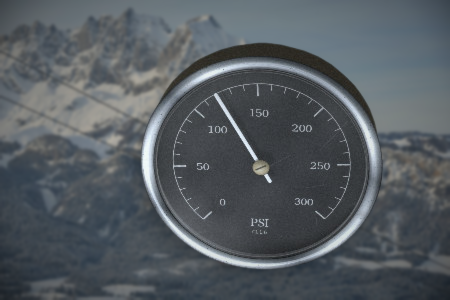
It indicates 120 psi
